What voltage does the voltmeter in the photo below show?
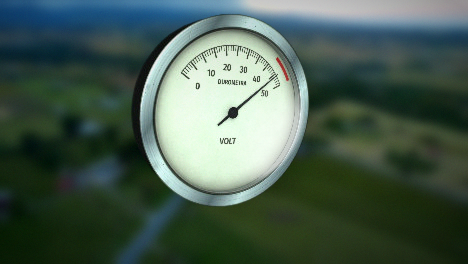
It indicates 45 V
